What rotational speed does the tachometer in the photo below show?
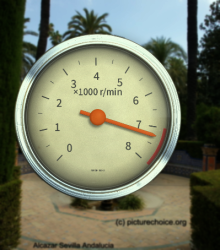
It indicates 7250 rpm
